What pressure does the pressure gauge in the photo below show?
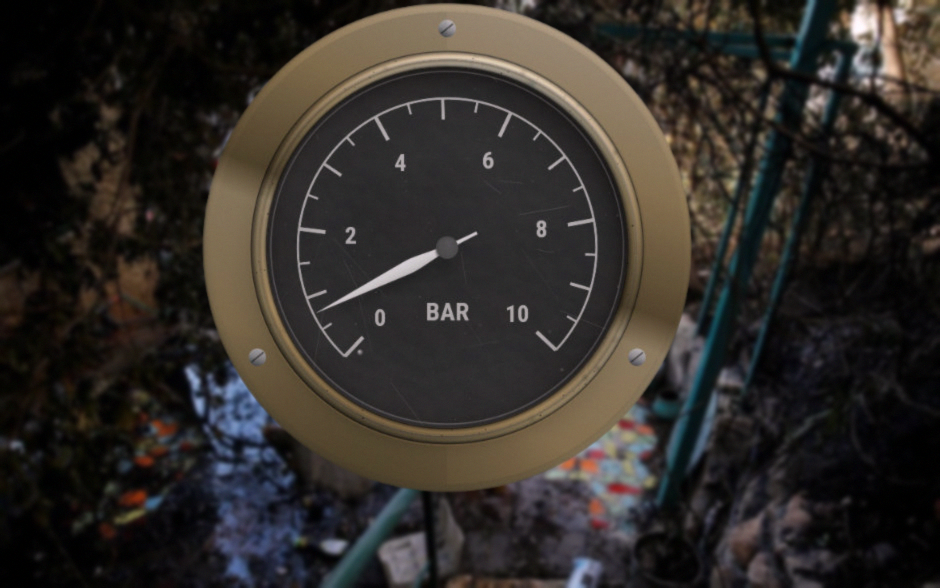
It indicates 0.75 bar
